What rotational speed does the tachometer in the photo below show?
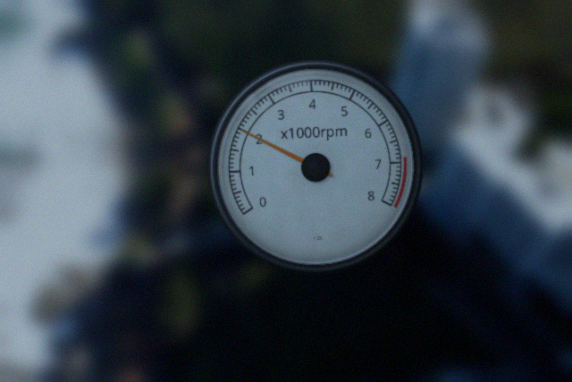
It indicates 2000 rpm
